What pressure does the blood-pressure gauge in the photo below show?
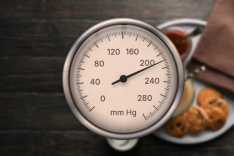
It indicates 210 mmHg
